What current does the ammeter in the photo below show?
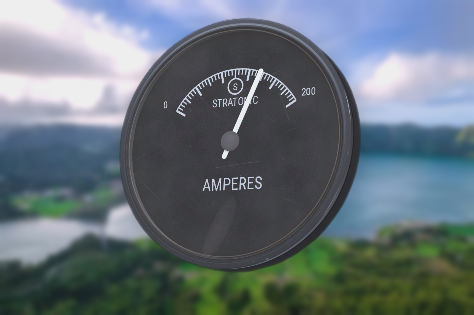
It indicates 140 A
